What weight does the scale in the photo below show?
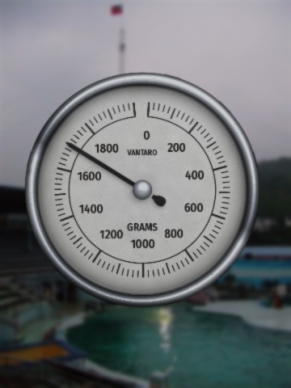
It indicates 1700 g
